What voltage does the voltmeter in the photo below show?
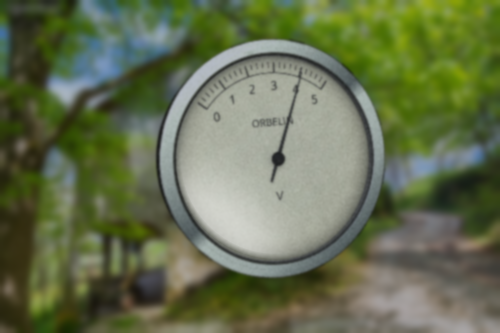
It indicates 4 V
